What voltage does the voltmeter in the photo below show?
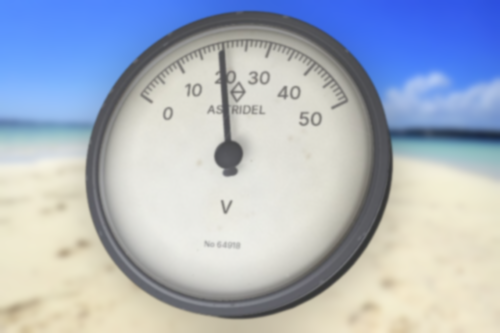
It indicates 20 V
